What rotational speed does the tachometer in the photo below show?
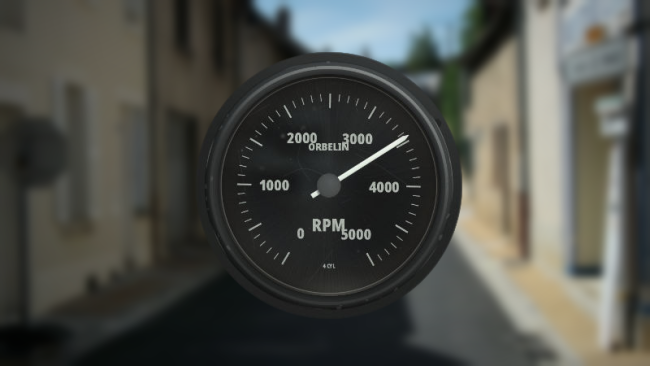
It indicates 3450 rpm
